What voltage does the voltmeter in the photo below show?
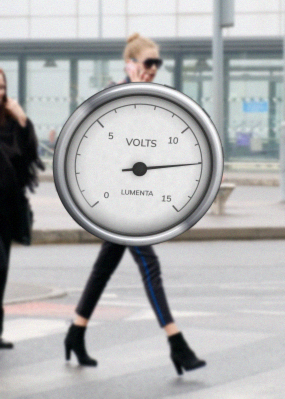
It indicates 12 V
